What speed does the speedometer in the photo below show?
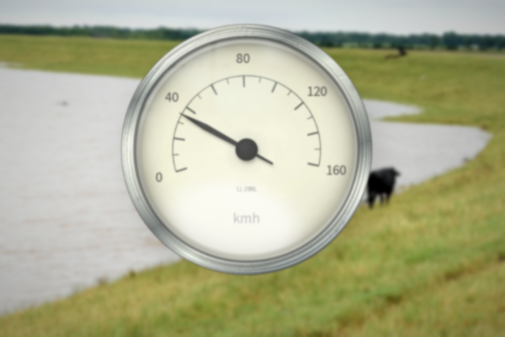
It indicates 35 km/h
